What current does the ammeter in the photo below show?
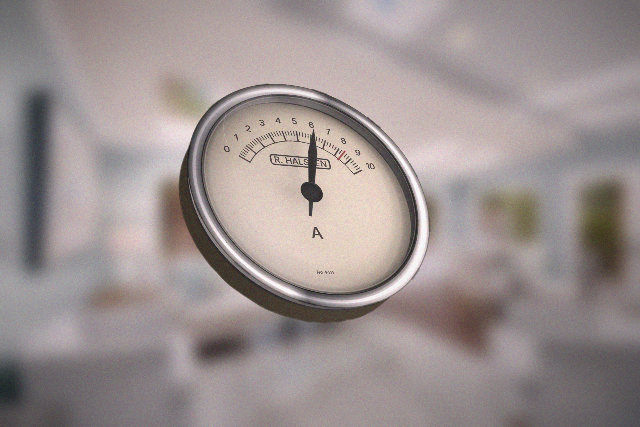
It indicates 6 A
